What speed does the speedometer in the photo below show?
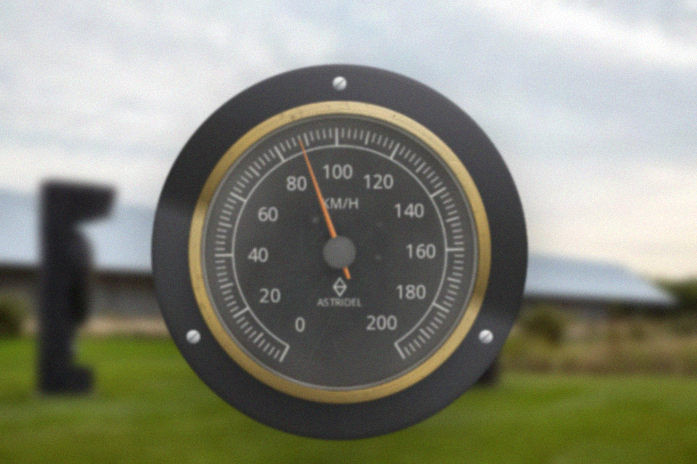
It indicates 88 km/h
